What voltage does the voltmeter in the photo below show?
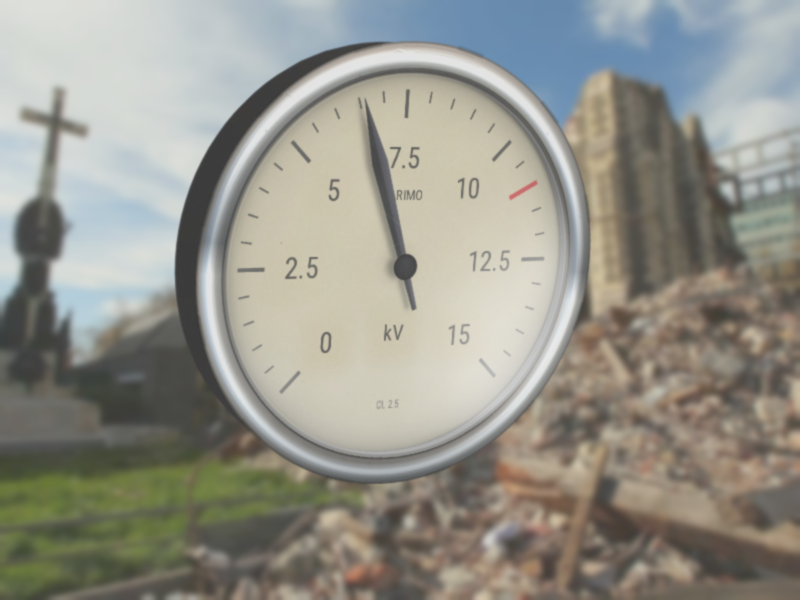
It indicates 6.5 kV
